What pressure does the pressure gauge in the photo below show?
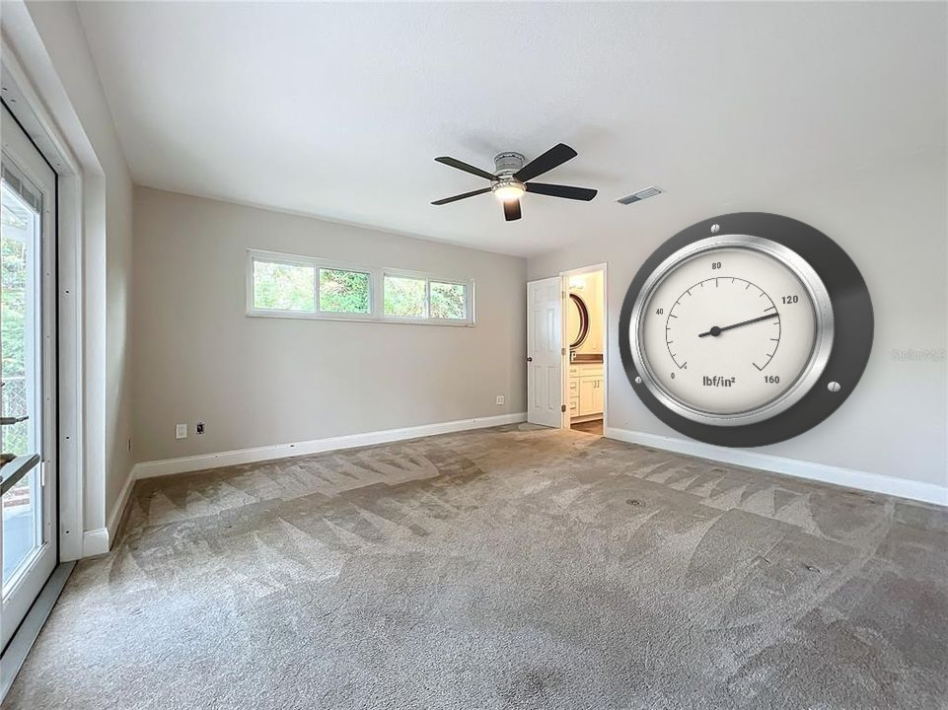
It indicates 125 psi
